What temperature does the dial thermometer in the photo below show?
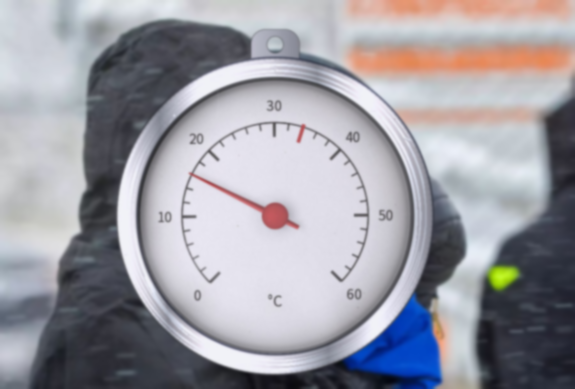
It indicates 16 °C
